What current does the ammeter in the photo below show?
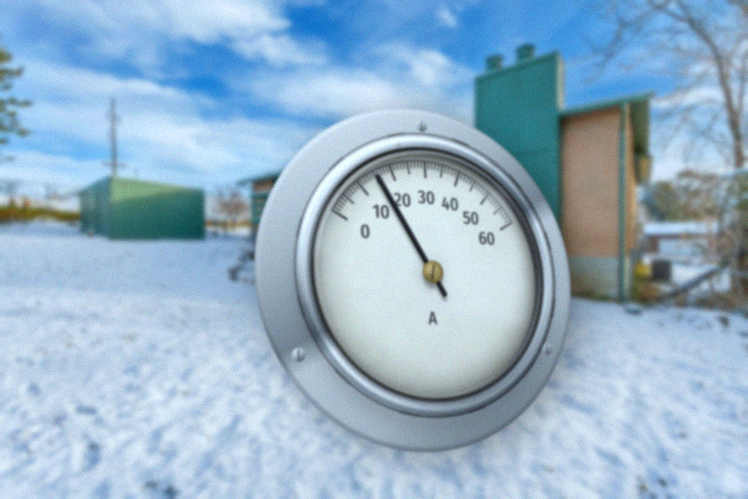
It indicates 15 A
